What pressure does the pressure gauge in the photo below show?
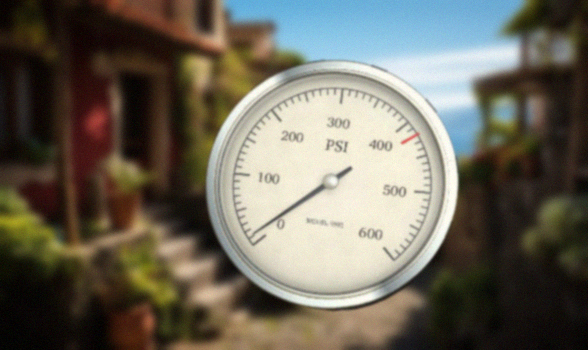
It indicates 10 psi
